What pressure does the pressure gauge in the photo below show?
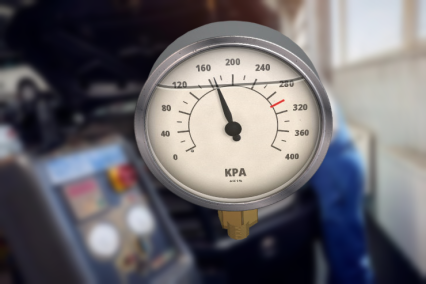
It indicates 170 kPa
